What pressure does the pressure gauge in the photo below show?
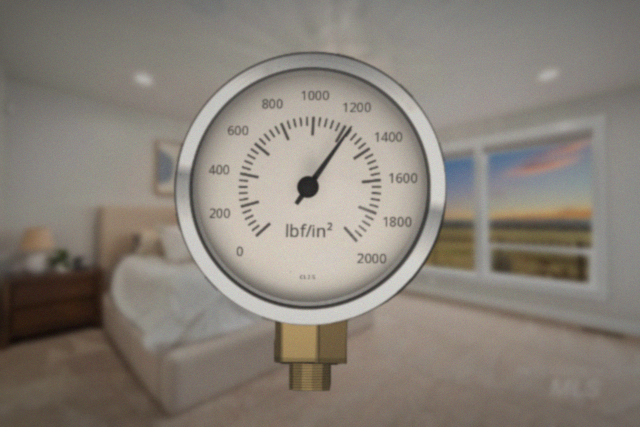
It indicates 1240 psi
